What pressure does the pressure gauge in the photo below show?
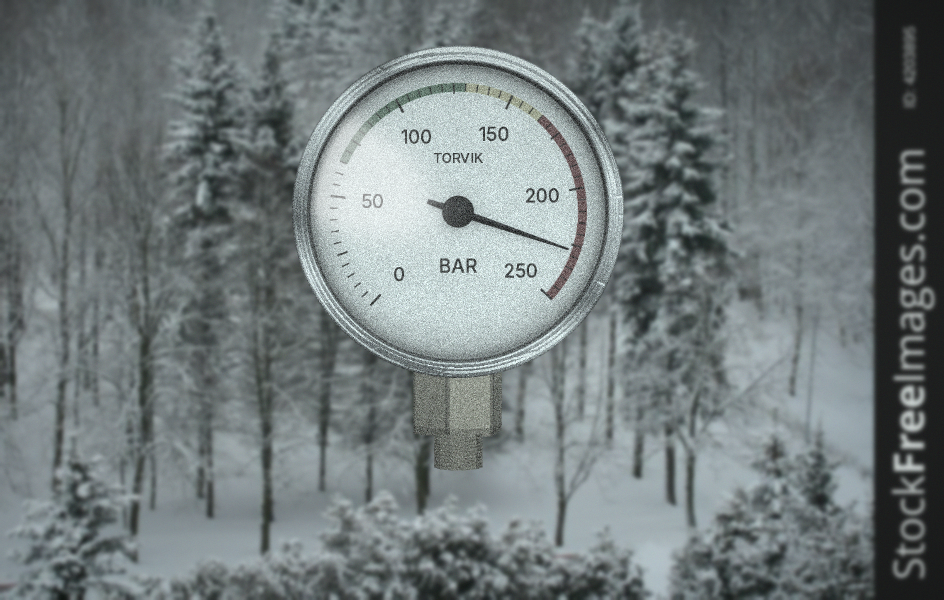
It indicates 227.5 bar
